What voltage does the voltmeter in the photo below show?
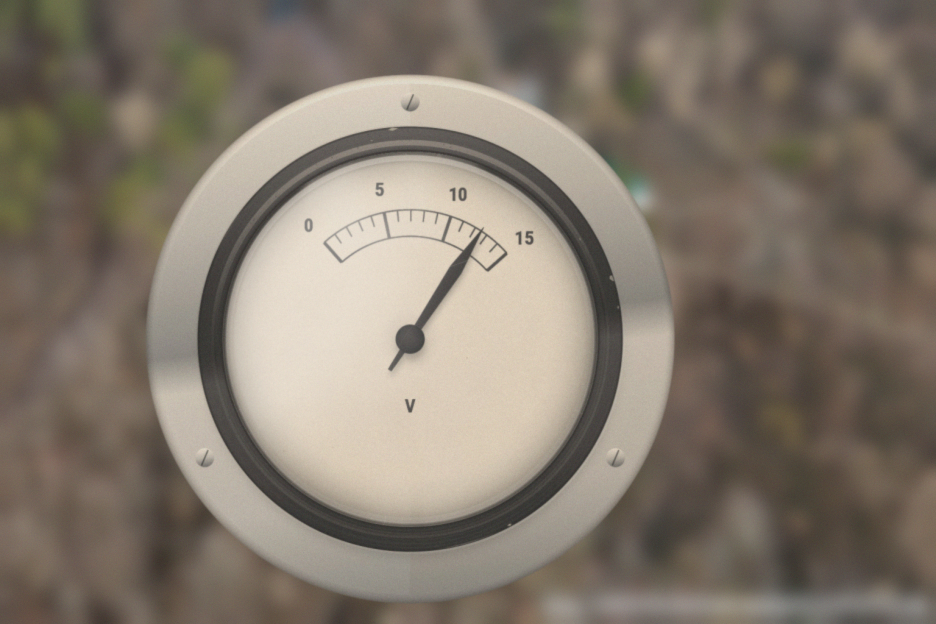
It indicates 12.5 V
